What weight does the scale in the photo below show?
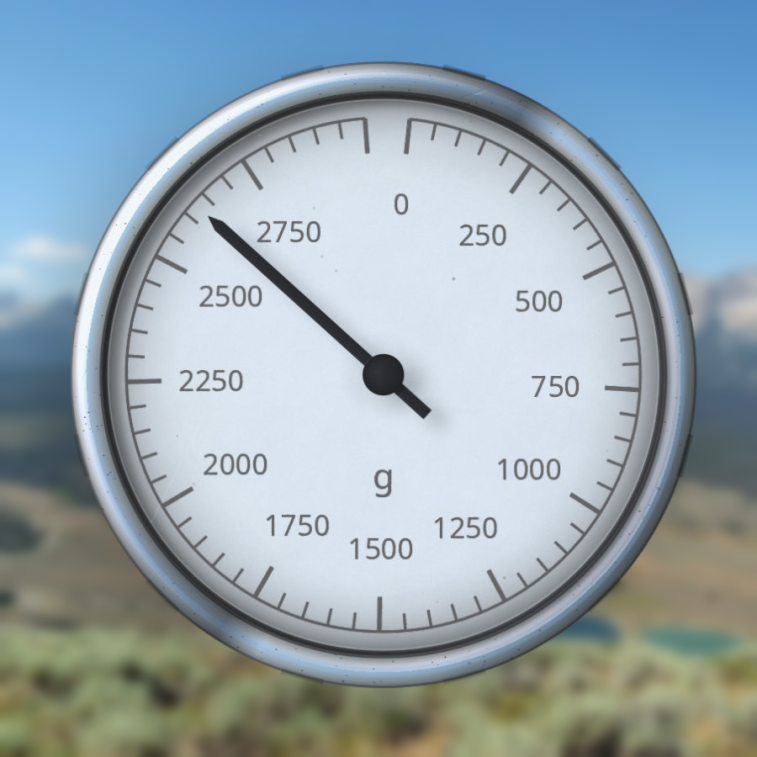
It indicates 2625 g
